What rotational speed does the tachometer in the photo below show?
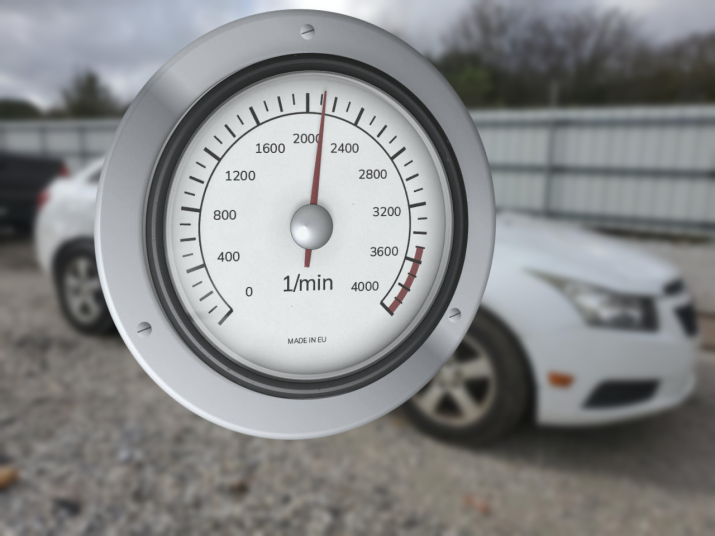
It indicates 2100 rpm
